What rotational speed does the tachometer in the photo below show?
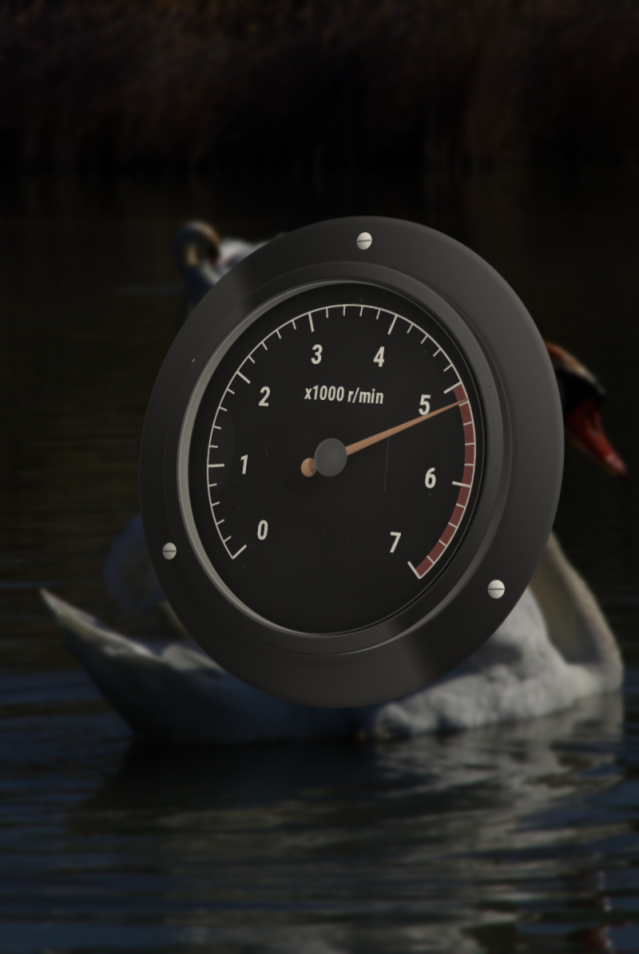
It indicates 5200 rpm
